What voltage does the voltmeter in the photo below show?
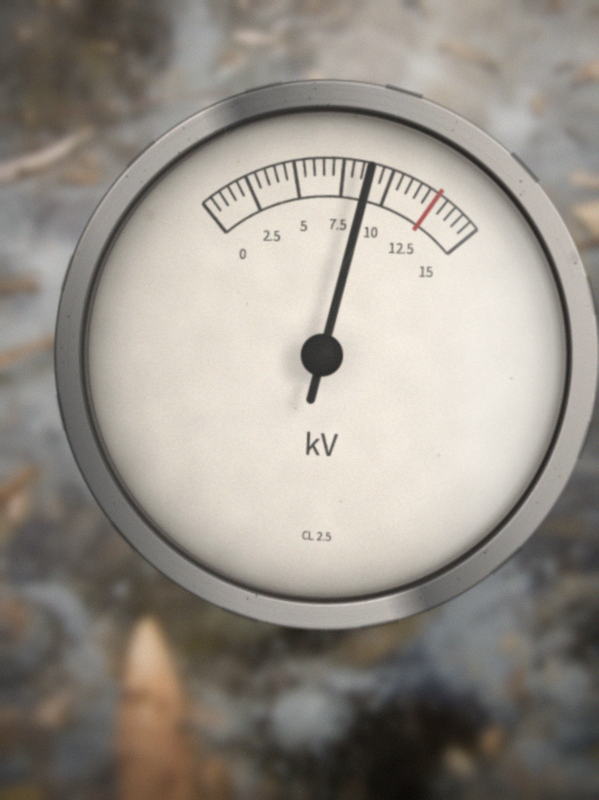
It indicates 9 kV
